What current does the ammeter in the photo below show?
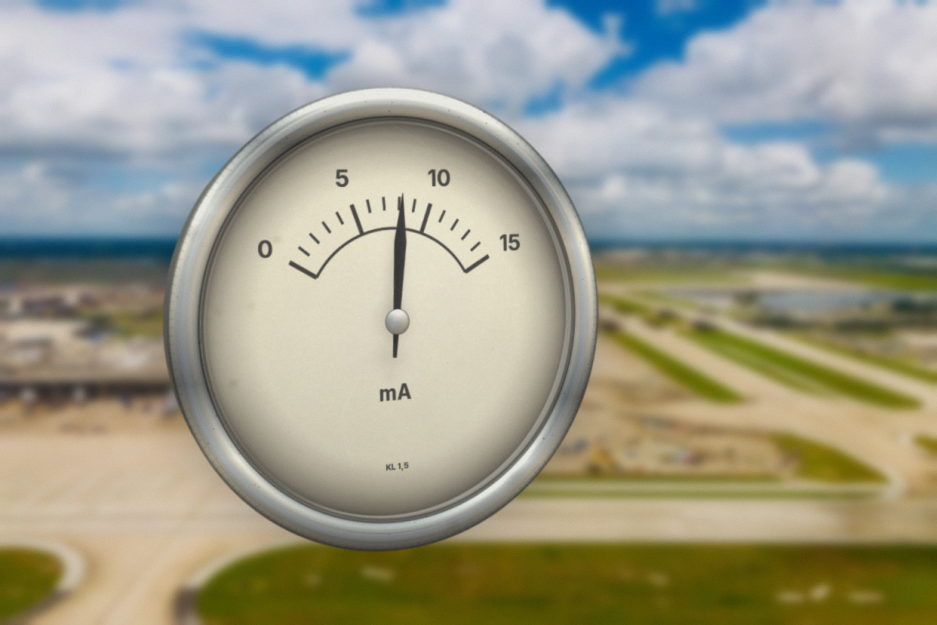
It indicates 8 mA
